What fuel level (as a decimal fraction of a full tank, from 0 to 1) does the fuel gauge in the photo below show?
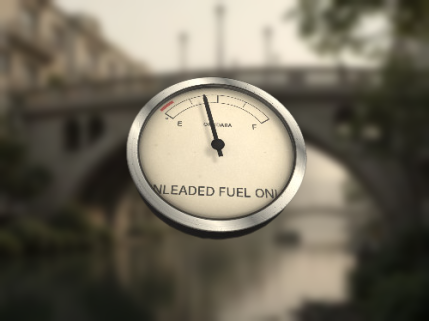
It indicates 0.375
